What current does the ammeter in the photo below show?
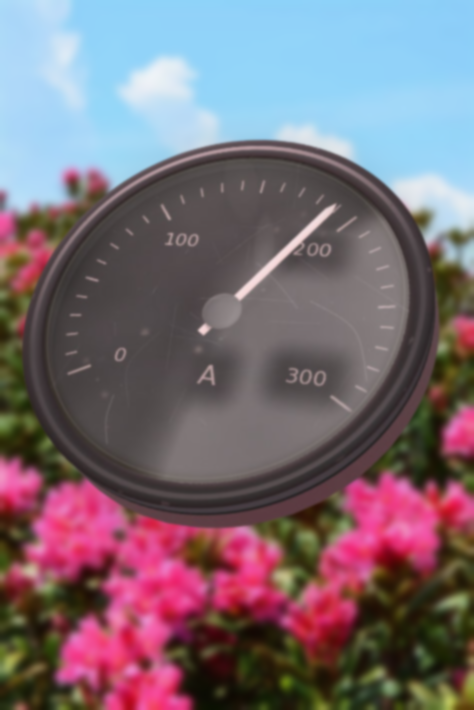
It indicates 190 A
